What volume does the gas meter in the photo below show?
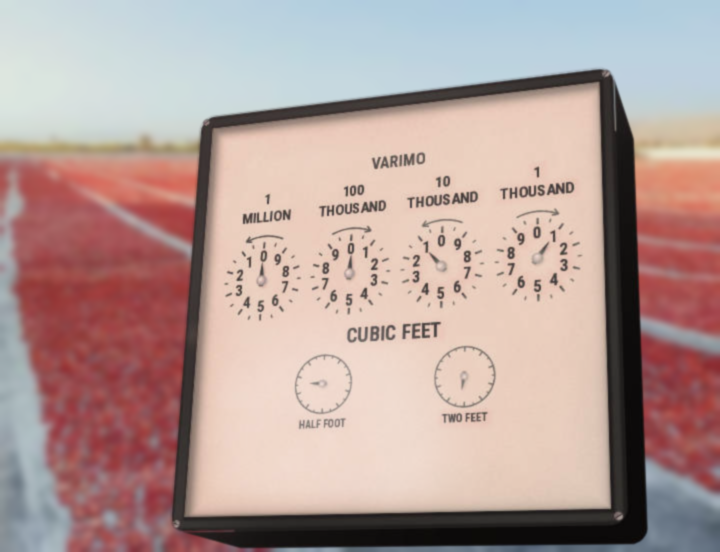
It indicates 1100 ft³
